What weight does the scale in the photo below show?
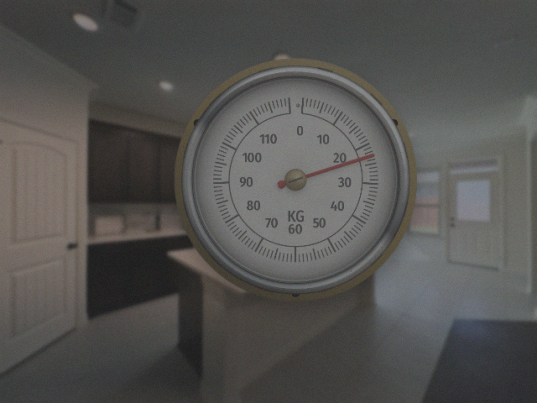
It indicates 23 kg
